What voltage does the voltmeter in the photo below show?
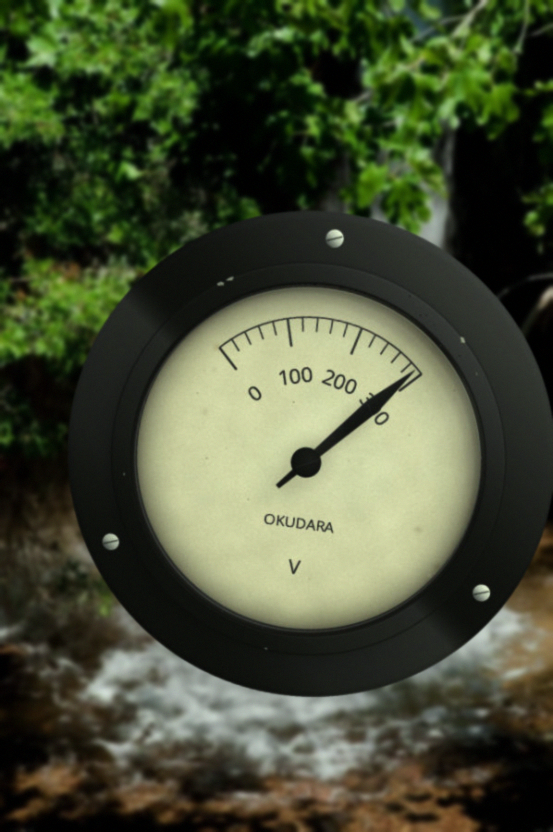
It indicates 290 V
